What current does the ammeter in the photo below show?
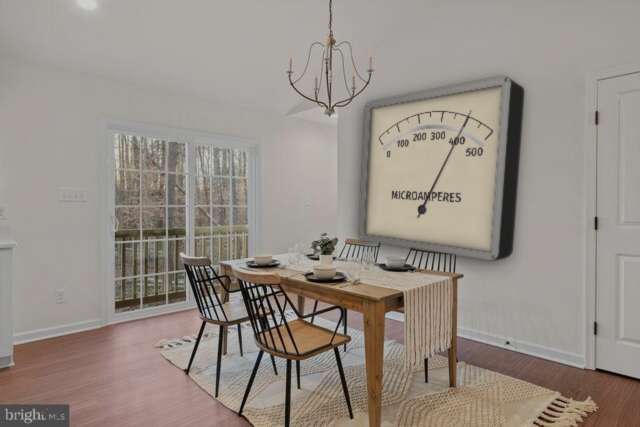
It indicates 400 µA
